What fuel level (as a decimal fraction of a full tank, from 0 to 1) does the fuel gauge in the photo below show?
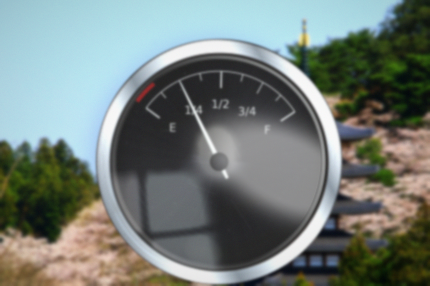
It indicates 0.25
